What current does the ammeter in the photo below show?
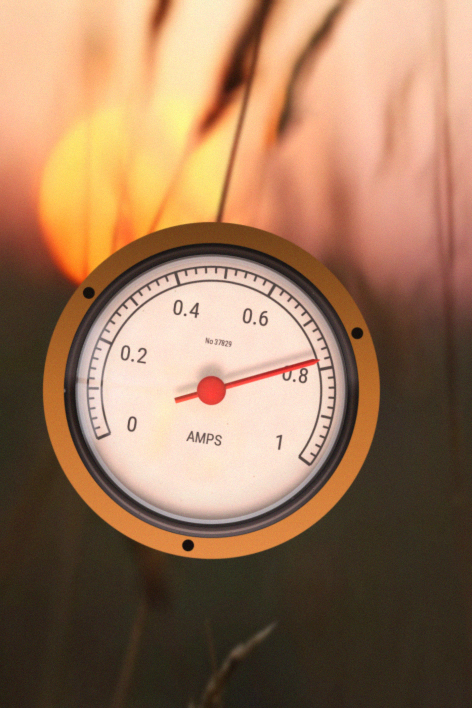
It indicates 0.78 A
